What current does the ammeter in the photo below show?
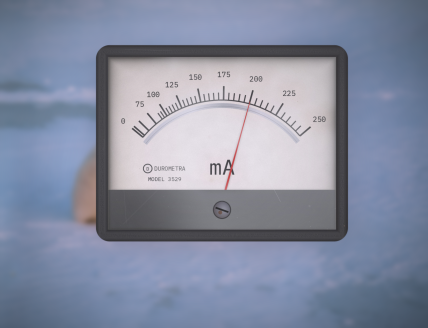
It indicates 200 mA
